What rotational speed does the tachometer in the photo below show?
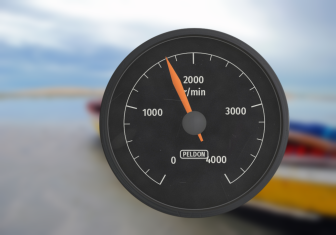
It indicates 1700 rpm
